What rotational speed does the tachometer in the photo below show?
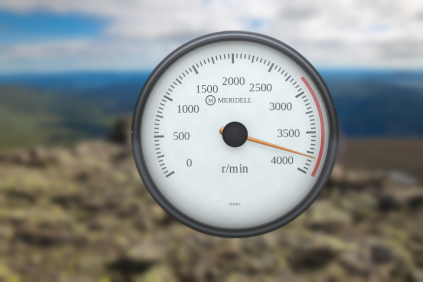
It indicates 3800 rpm
